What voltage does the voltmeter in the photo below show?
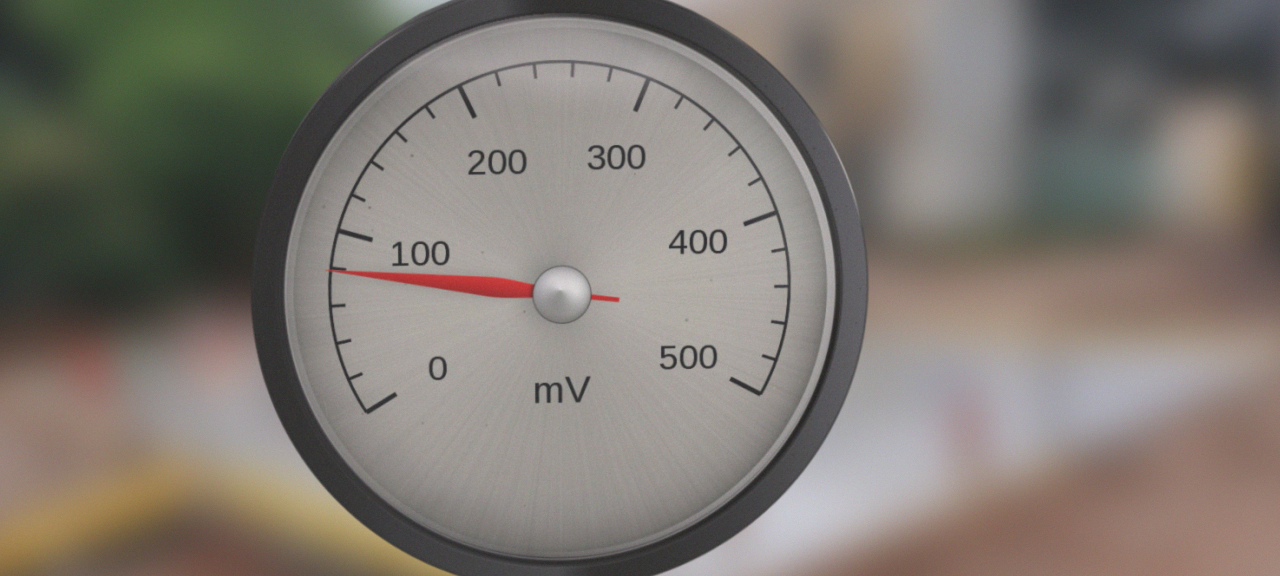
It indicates 80 mV
